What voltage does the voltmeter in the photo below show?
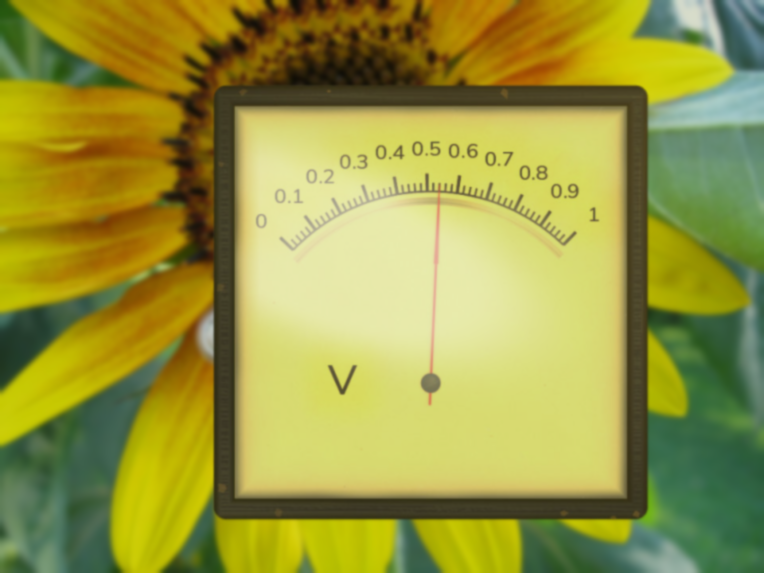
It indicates 0.54 V
